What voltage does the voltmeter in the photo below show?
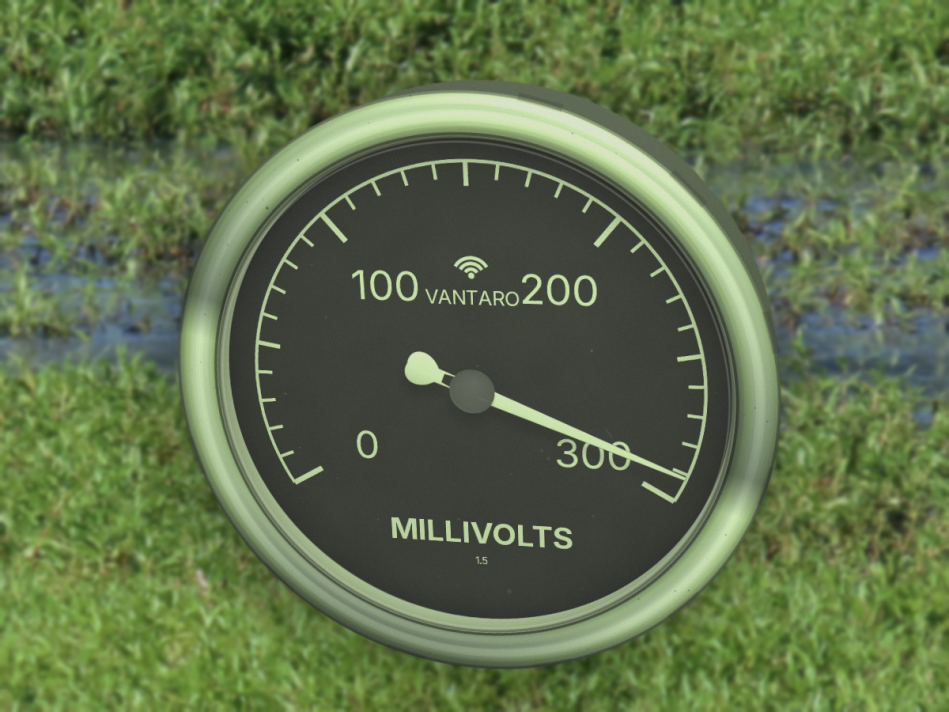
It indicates 290 mV
